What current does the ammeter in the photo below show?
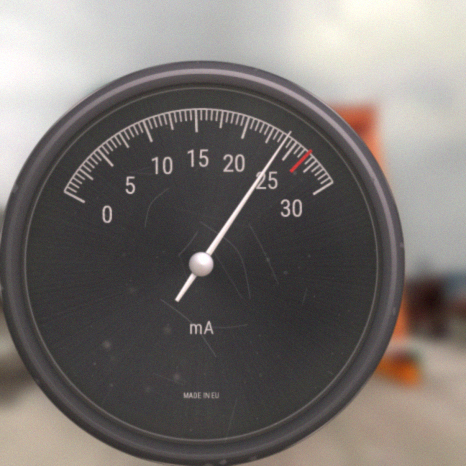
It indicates 24 mA
